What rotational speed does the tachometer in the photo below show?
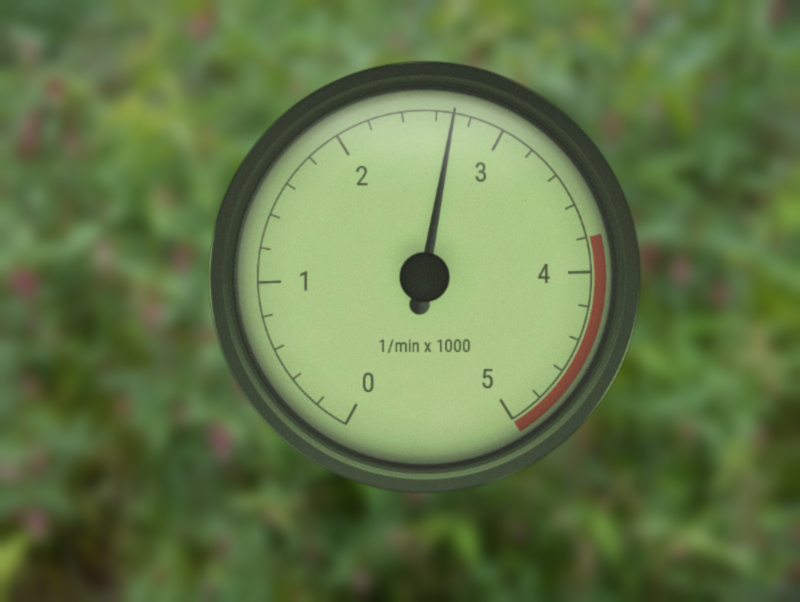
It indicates 2700 rpm
